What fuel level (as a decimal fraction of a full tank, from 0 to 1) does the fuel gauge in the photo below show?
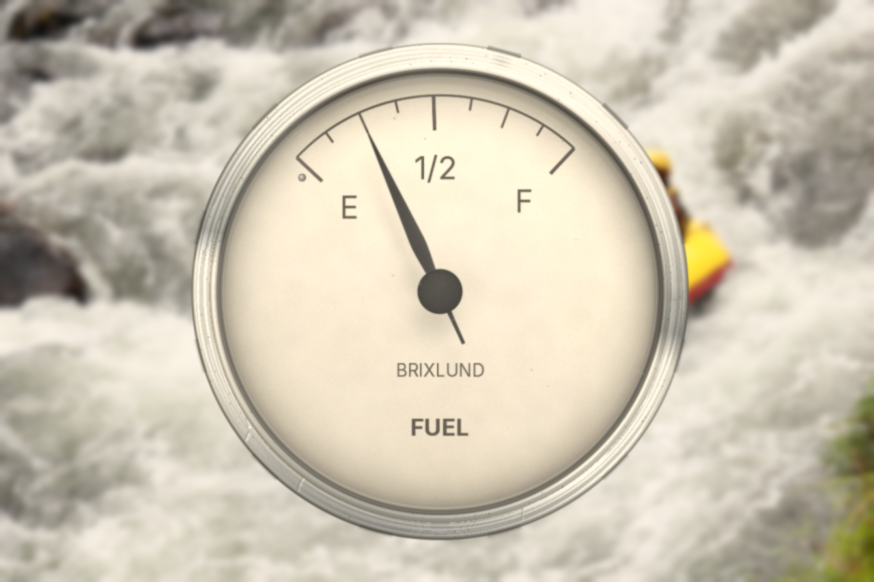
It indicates 0.25
